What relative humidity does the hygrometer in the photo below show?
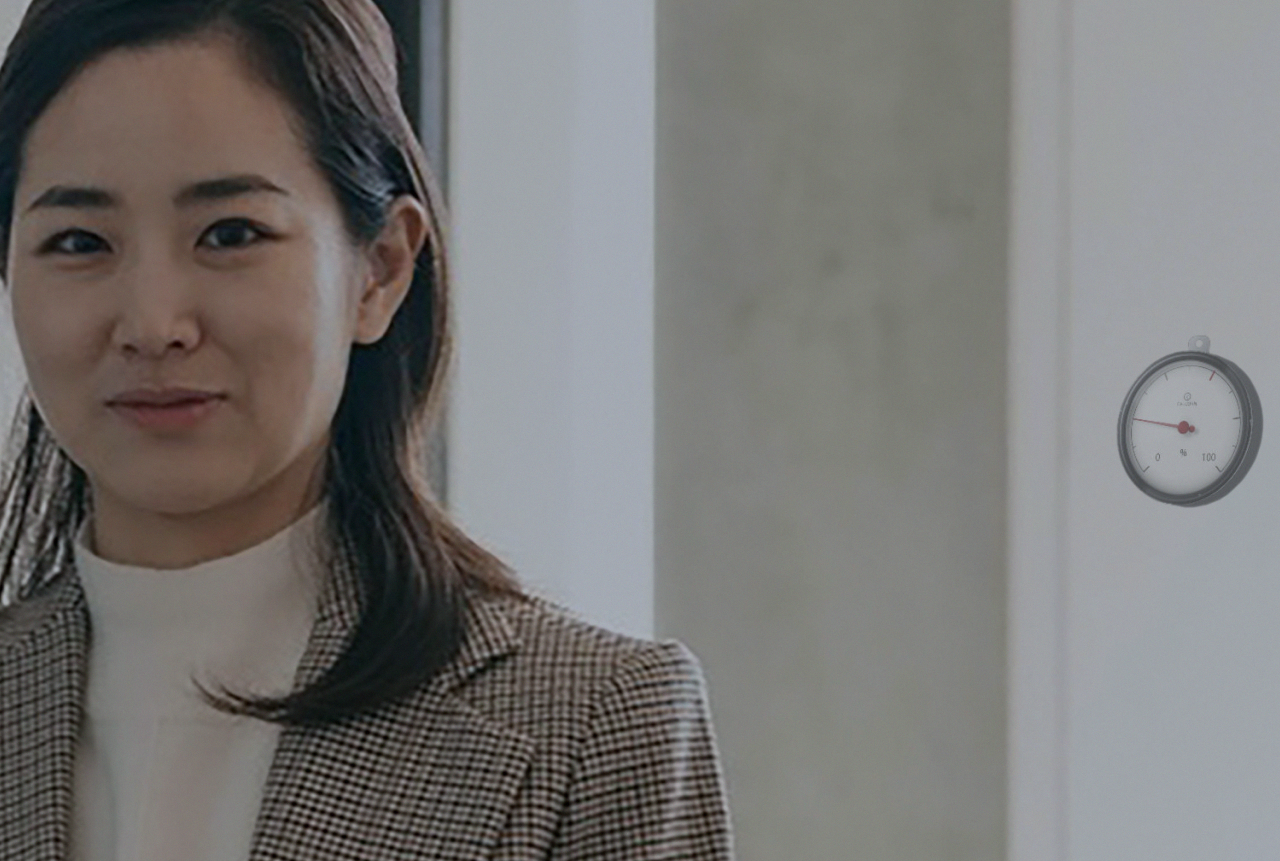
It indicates 20 %
